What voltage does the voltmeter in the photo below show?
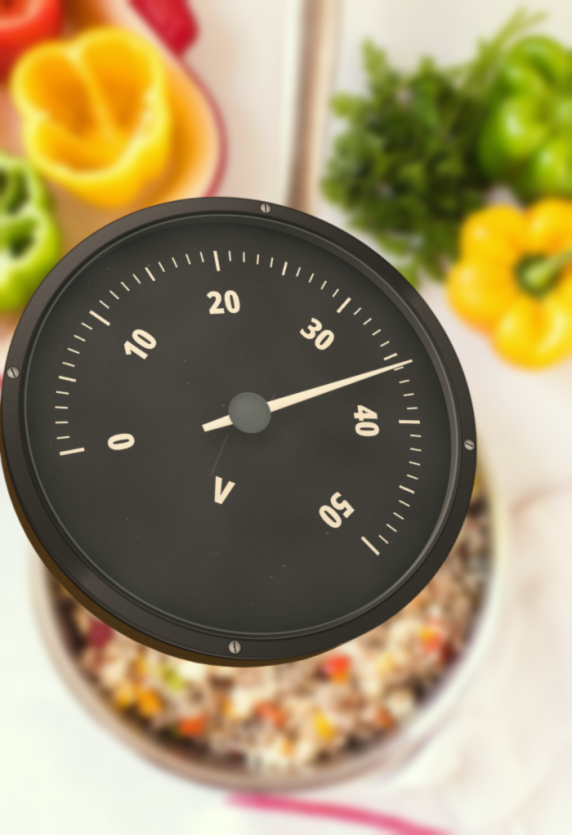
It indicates 36 V
